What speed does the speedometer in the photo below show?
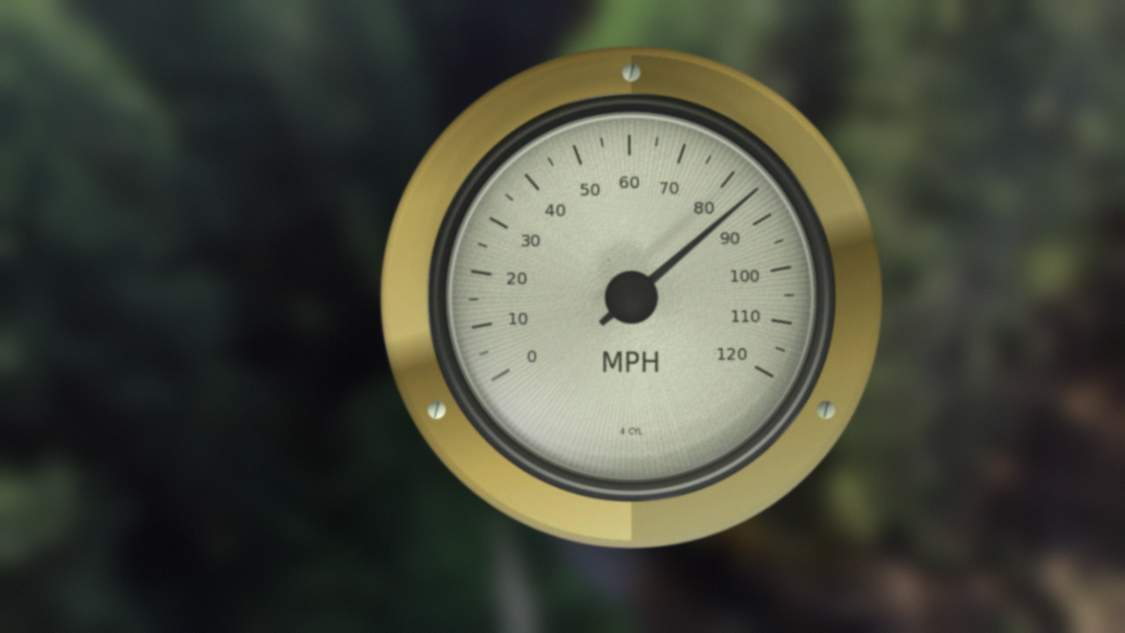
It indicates 85 mph
